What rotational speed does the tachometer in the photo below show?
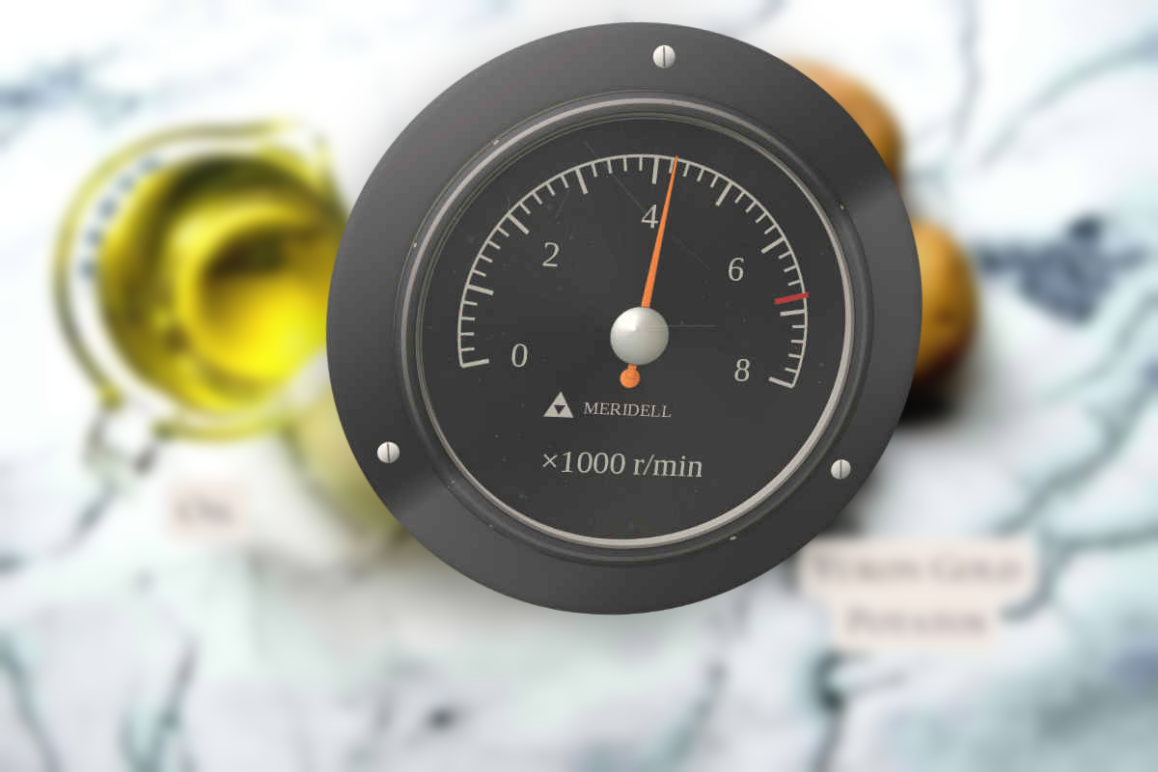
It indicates 4200 rpm
